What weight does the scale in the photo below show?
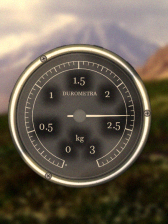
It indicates 2.35 kg
